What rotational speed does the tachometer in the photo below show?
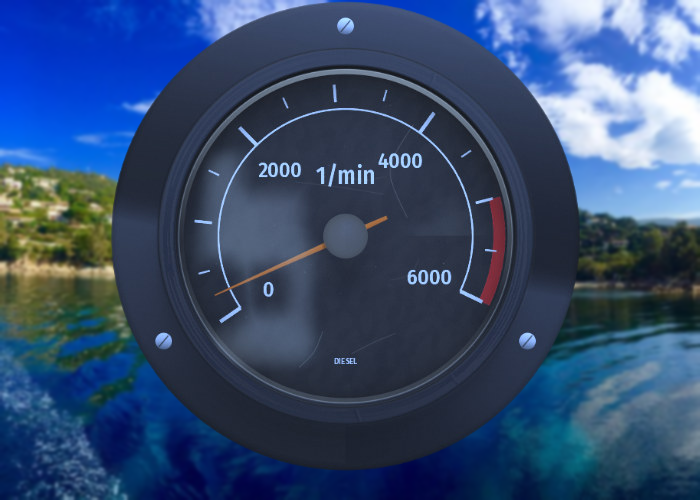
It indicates 250 rpm
